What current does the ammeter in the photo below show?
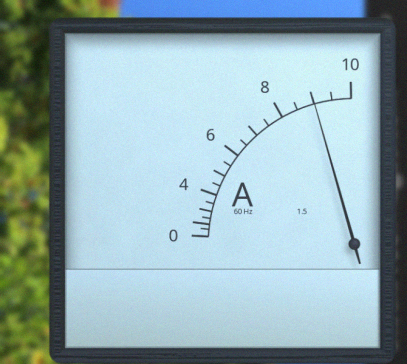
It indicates 9 A
